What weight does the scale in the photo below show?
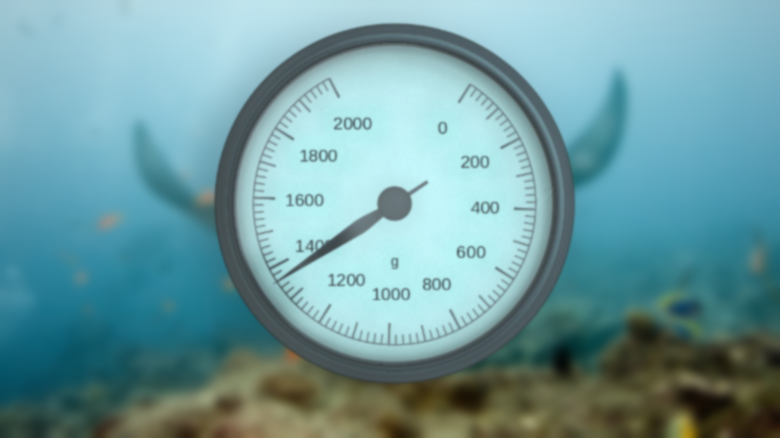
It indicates 1360 g
